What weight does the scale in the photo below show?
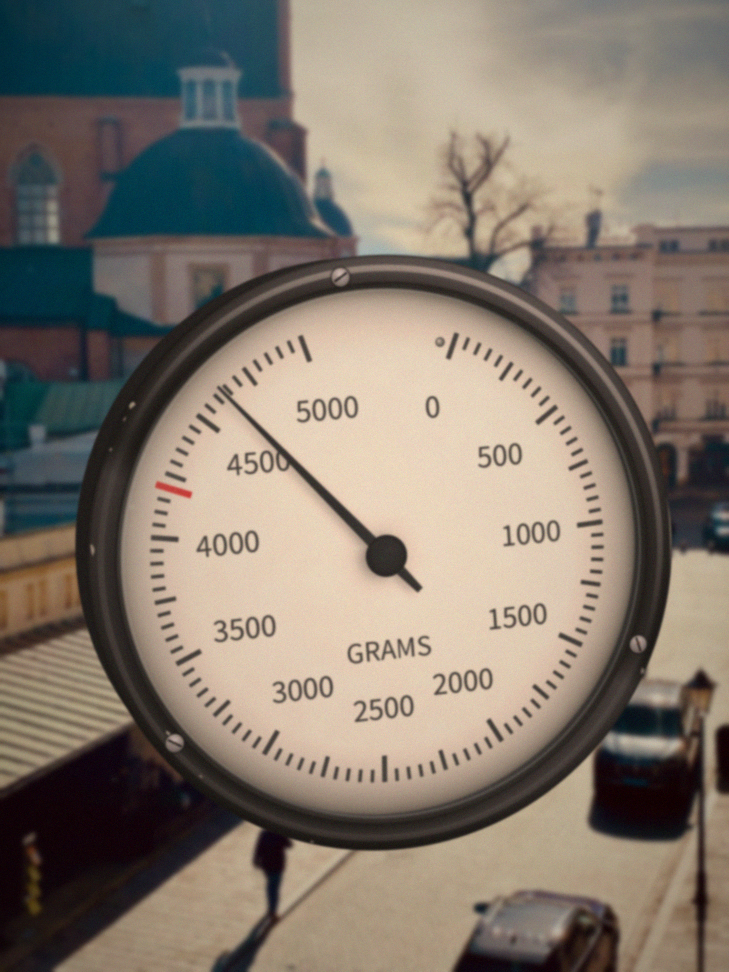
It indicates 4625 g
